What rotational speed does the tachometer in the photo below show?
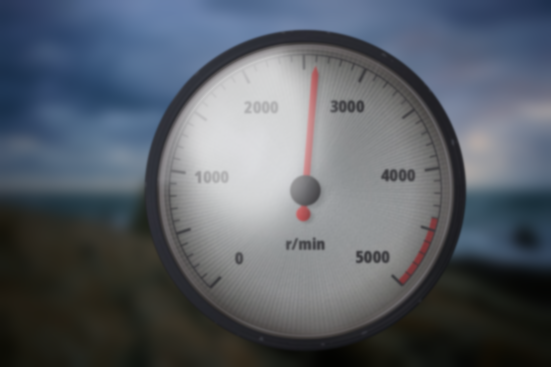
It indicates 2600 rpm
